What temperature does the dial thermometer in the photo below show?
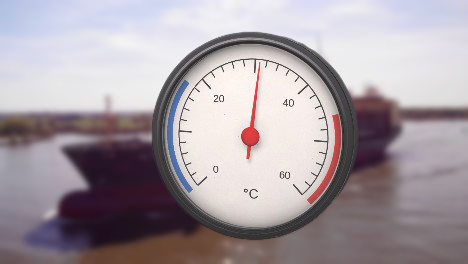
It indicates 31 °C
